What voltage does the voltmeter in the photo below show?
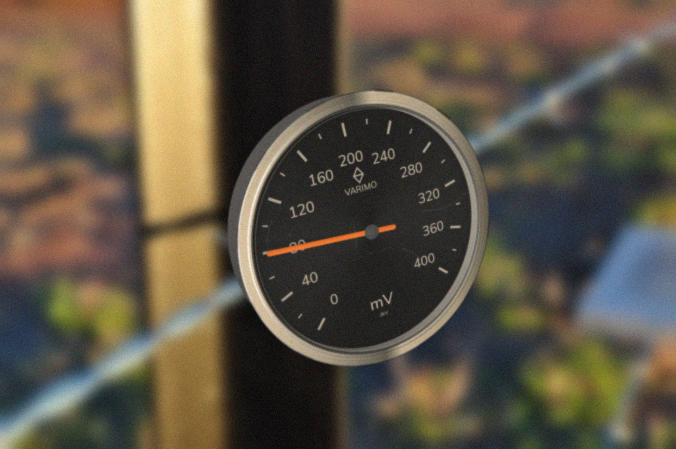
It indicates 80 mV
